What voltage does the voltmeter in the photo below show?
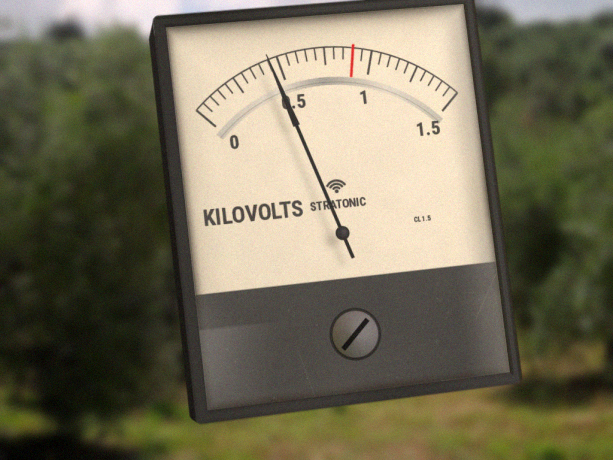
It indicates 0.45 kV
